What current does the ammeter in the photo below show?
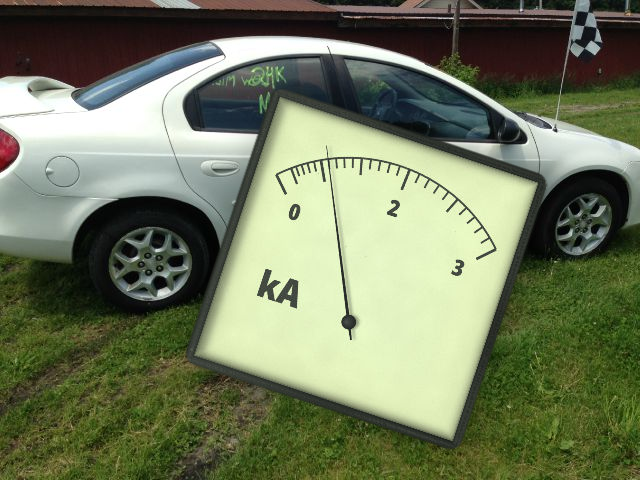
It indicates 1.1 kA
